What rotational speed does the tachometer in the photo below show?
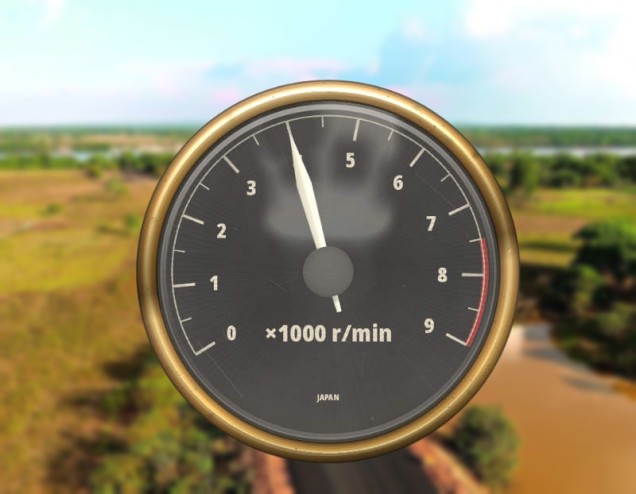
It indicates 4000 rpm
